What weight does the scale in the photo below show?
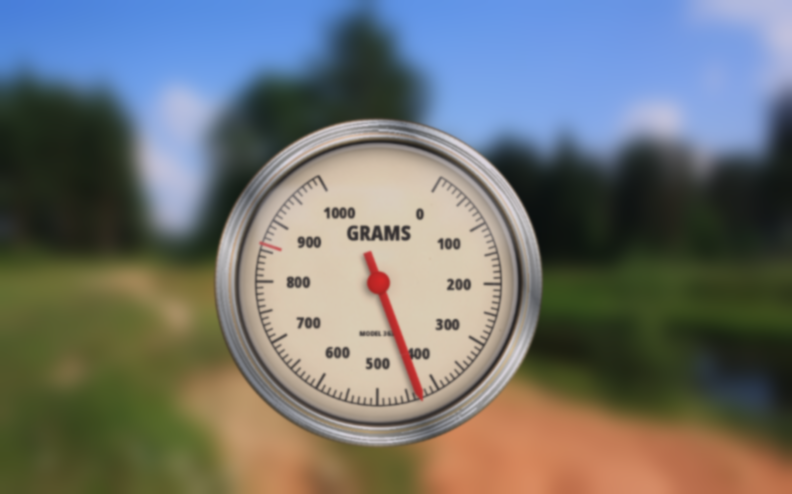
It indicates 430 g
